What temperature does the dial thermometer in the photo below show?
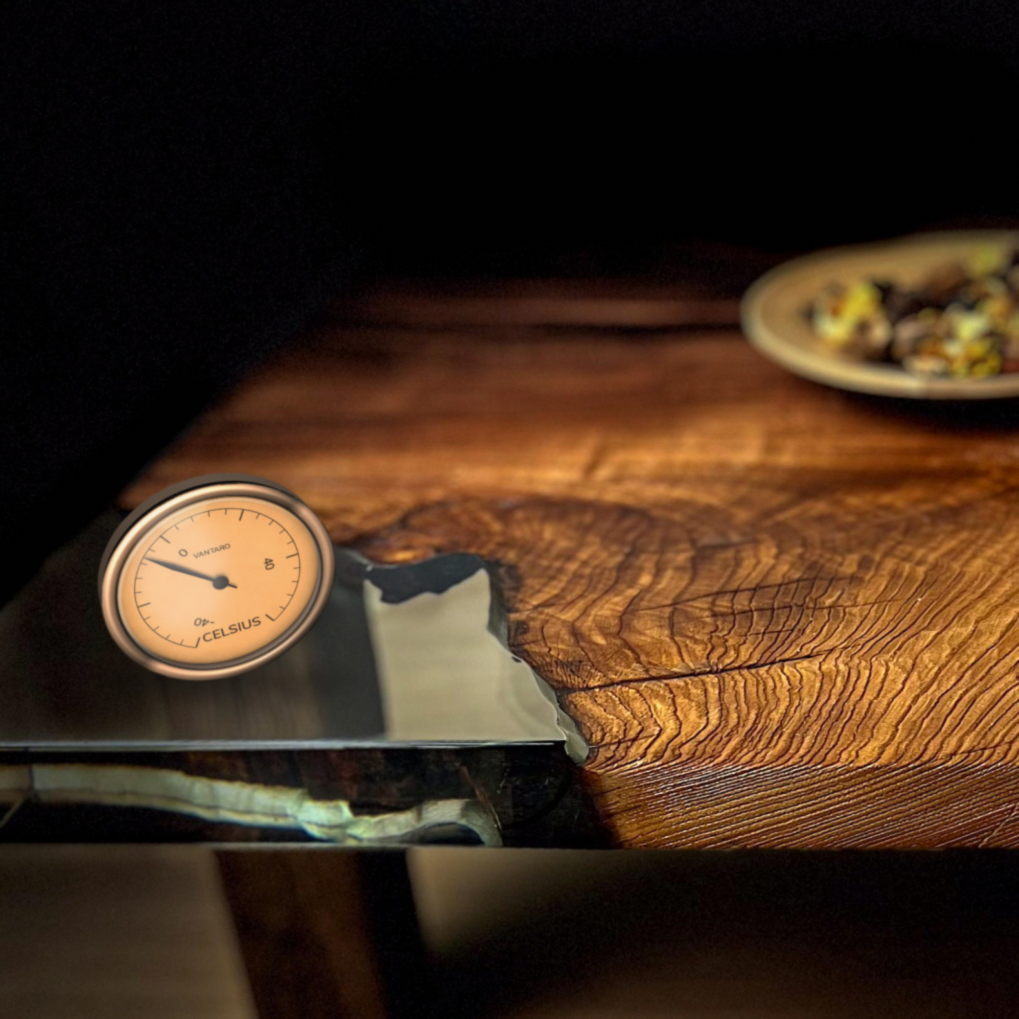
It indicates -6 °C
